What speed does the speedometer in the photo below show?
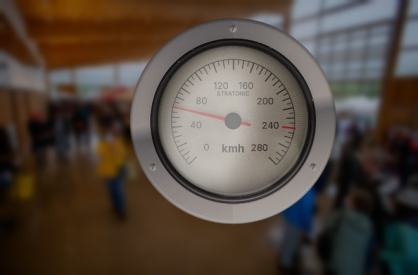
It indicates 60 km/h
